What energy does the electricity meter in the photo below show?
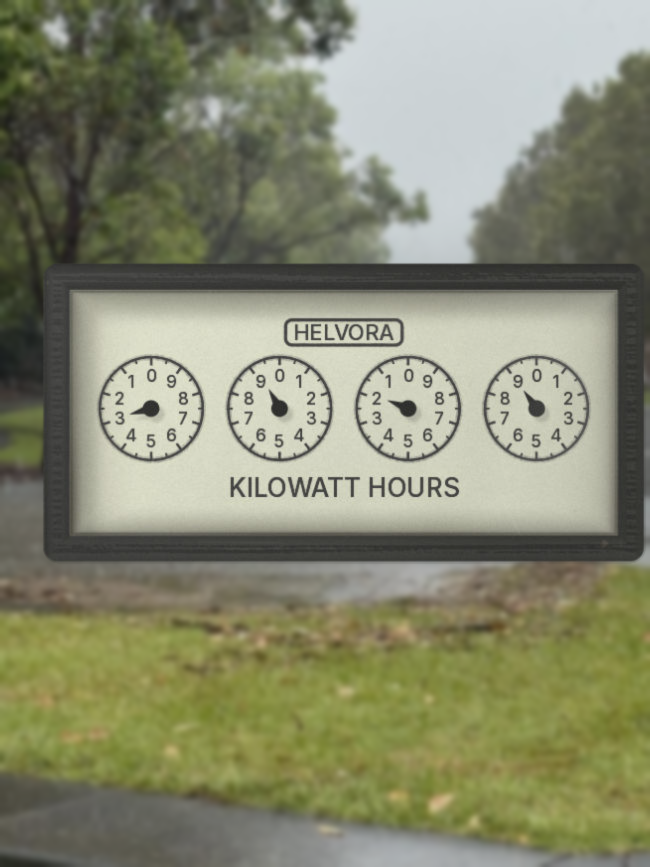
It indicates 2919 kWh
